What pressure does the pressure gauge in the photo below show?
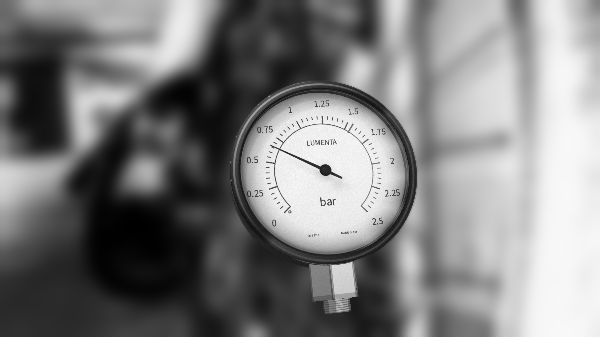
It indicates 0.65 bar
